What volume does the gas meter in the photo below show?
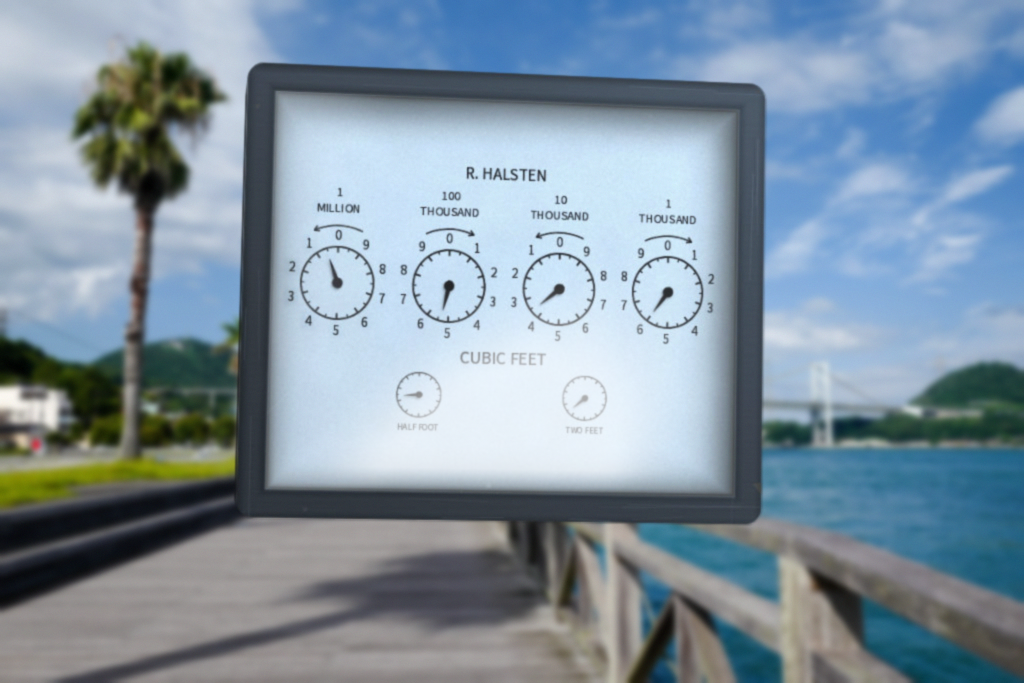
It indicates 53600 ft³
